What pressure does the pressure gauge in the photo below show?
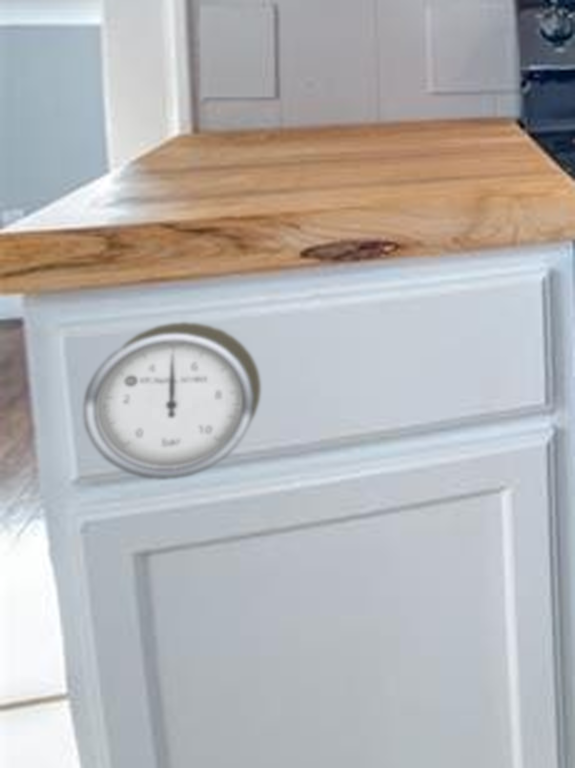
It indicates 5 bar
